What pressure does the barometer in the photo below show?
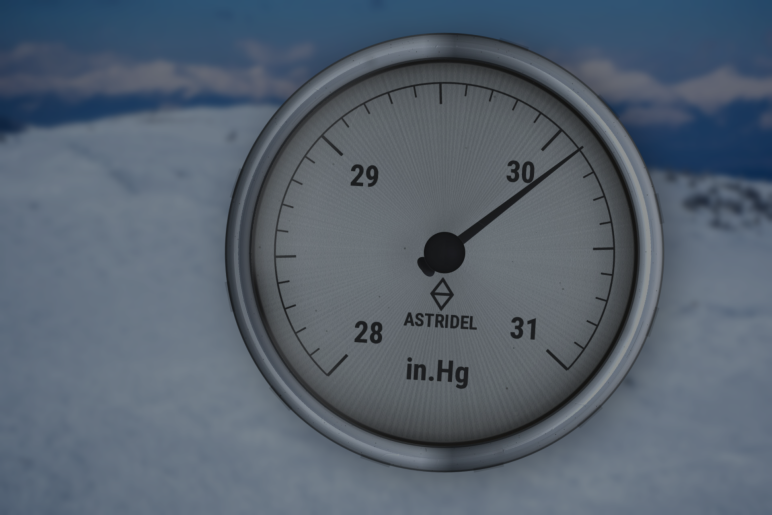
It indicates 30.1 inHg
